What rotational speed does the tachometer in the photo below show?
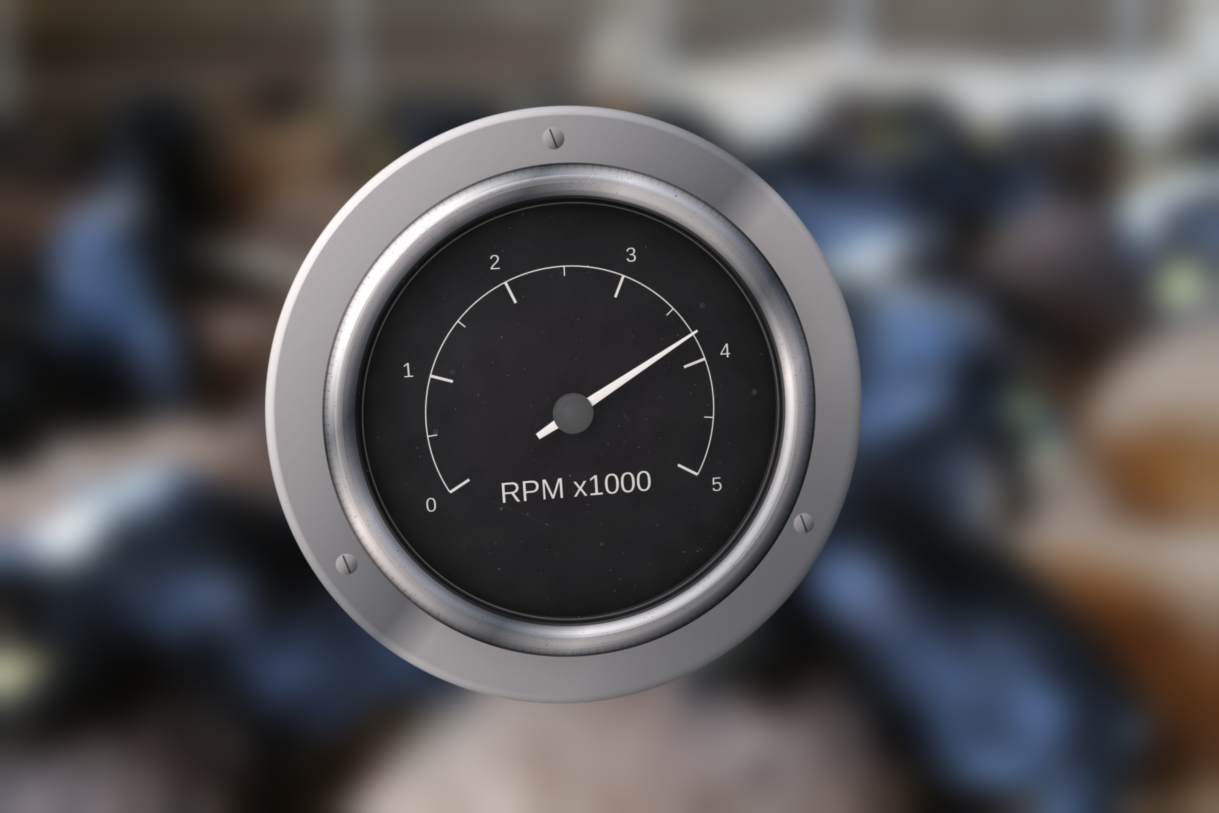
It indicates 3750 rpm
